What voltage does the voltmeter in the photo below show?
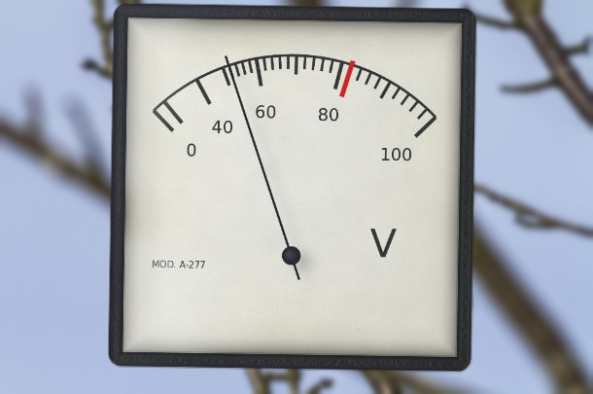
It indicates 52 V
